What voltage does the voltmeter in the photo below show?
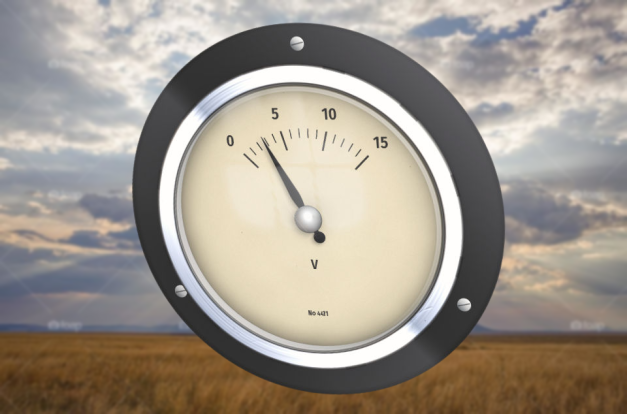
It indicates 3 V
